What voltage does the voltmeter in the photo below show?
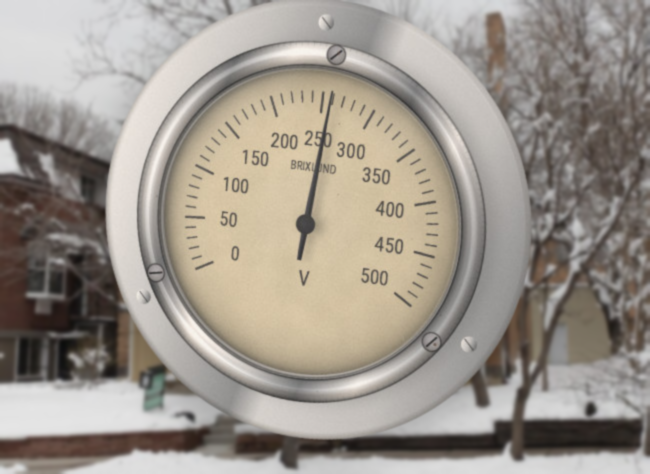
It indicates 260 V
